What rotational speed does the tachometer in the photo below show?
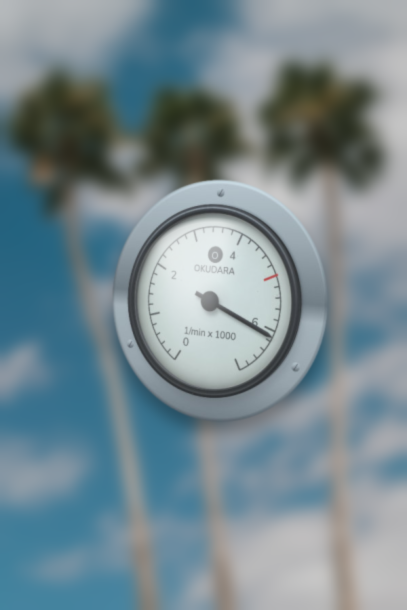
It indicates 6100 rpm
